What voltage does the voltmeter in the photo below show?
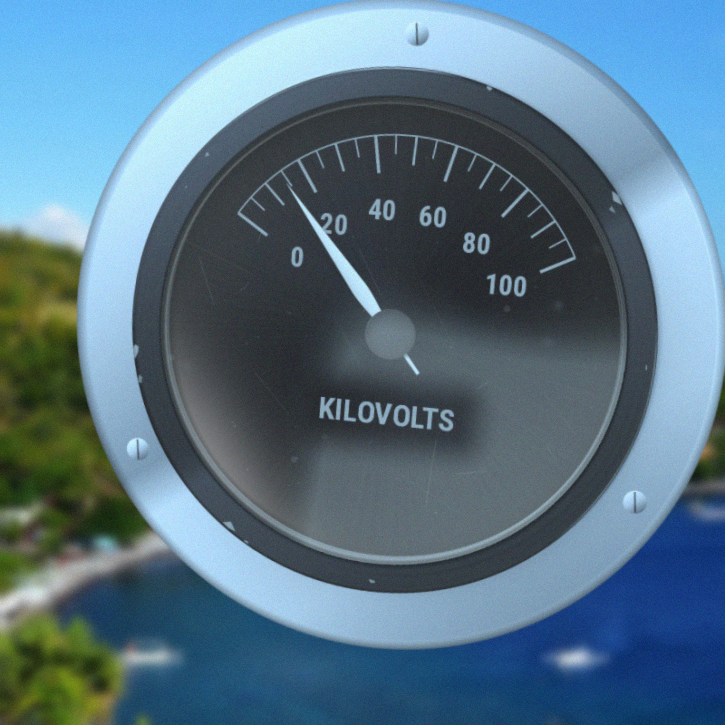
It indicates 15 kV
